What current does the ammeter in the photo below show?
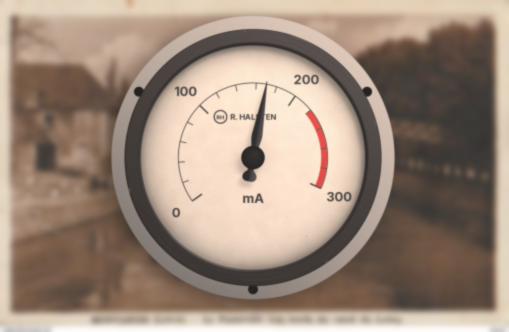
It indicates 170 mA
